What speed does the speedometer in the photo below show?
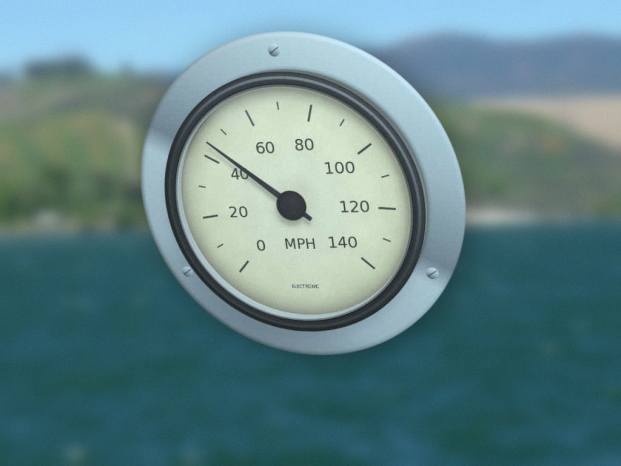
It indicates 45 mph
